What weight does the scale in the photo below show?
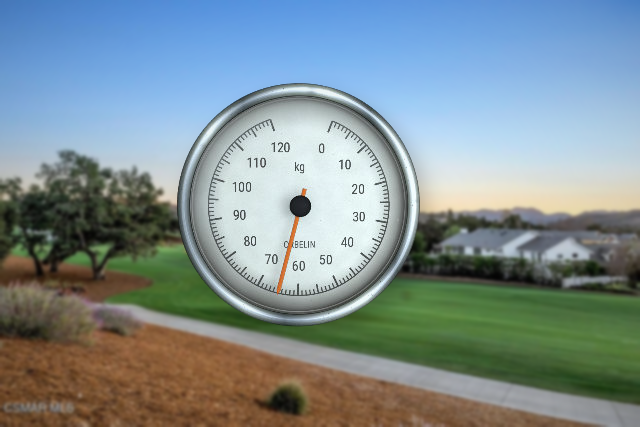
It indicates 65 kg
